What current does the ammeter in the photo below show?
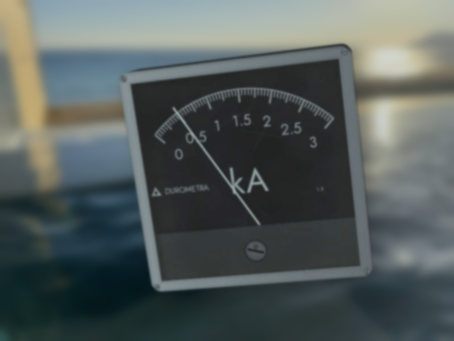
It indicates 0.5 kA
